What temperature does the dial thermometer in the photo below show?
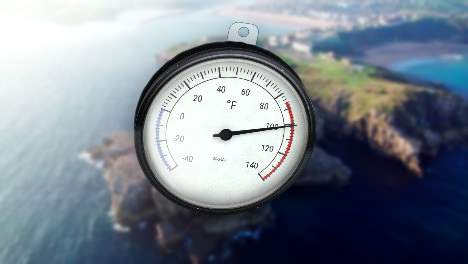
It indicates 100 °F
